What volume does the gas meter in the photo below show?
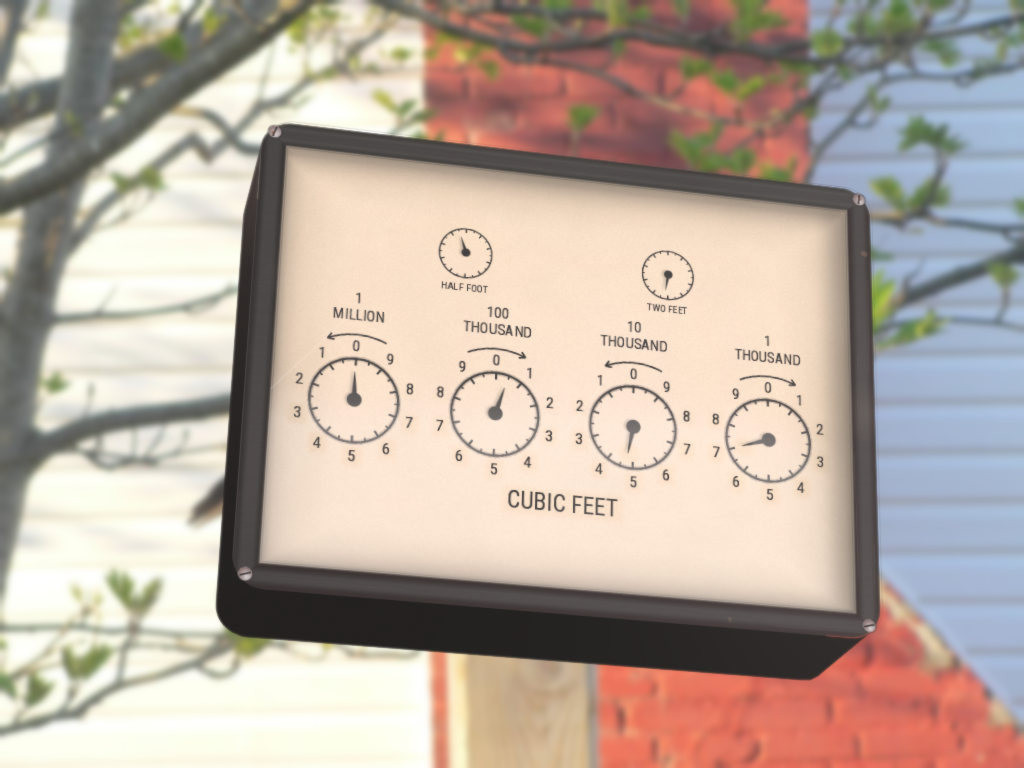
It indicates 4700 ft³
